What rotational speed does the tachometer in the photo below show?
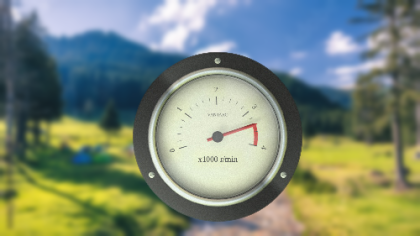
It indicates 3400 rpm
